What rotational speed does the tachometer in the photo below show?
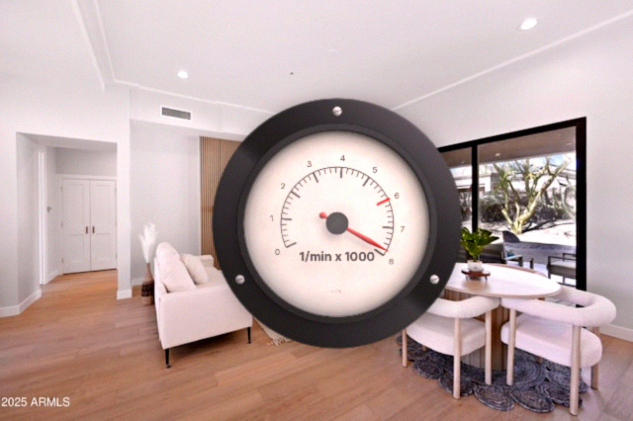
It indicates 7800 rpm
